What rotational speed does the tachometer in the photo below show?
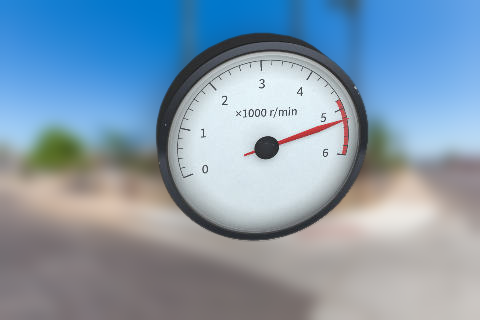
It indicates 5200 rpm
